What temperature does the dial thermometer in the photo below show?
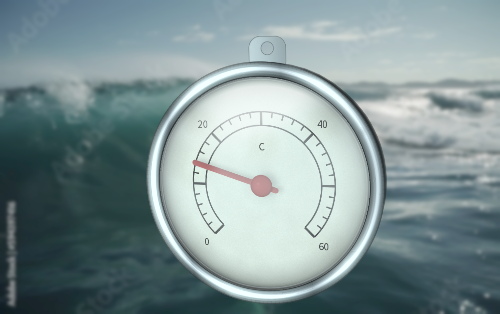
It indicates 14 °C
